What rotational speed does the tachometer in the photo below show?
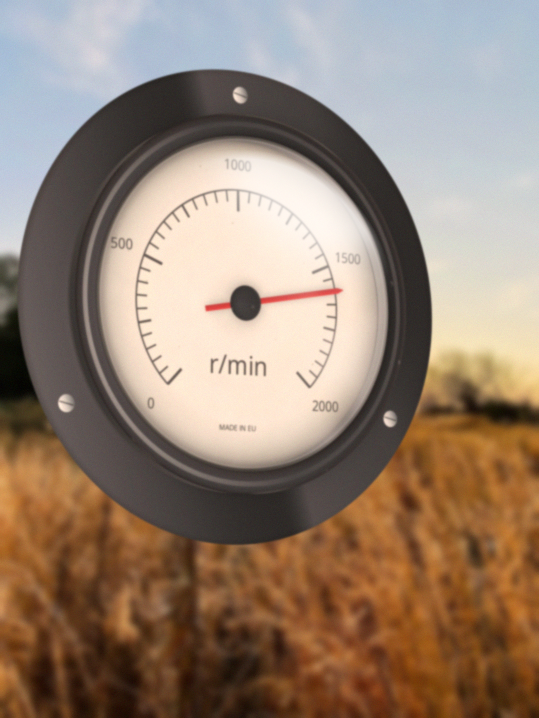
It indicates 1600 rpm
